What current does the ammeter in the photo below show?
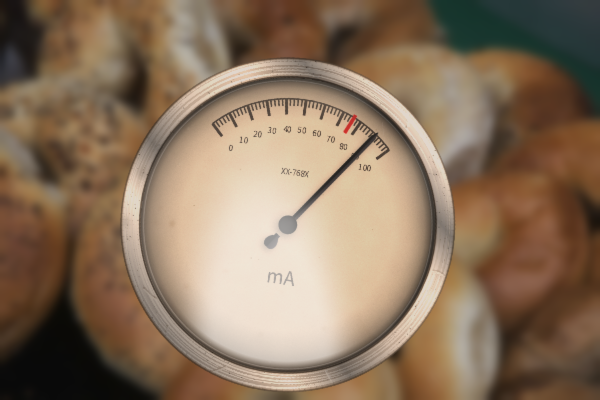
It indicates 90 mA
